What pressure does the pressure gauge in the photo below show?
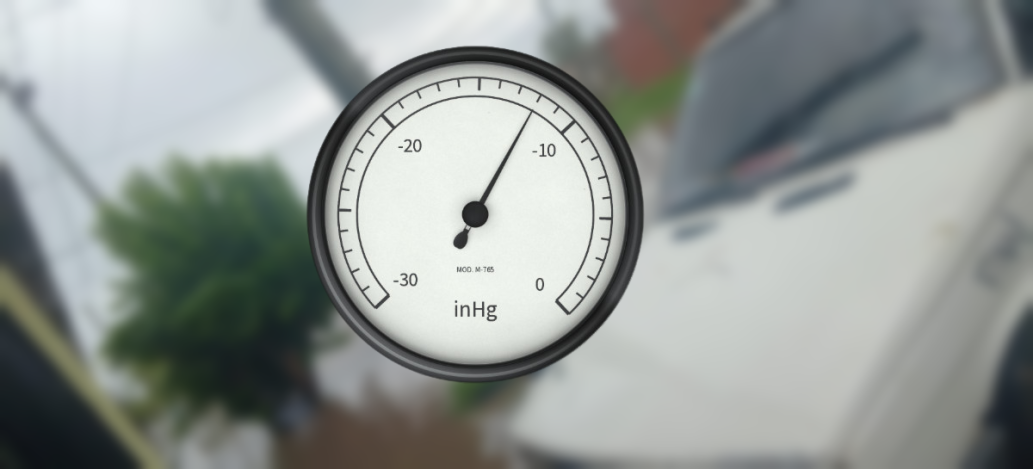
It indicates -12 inHg
